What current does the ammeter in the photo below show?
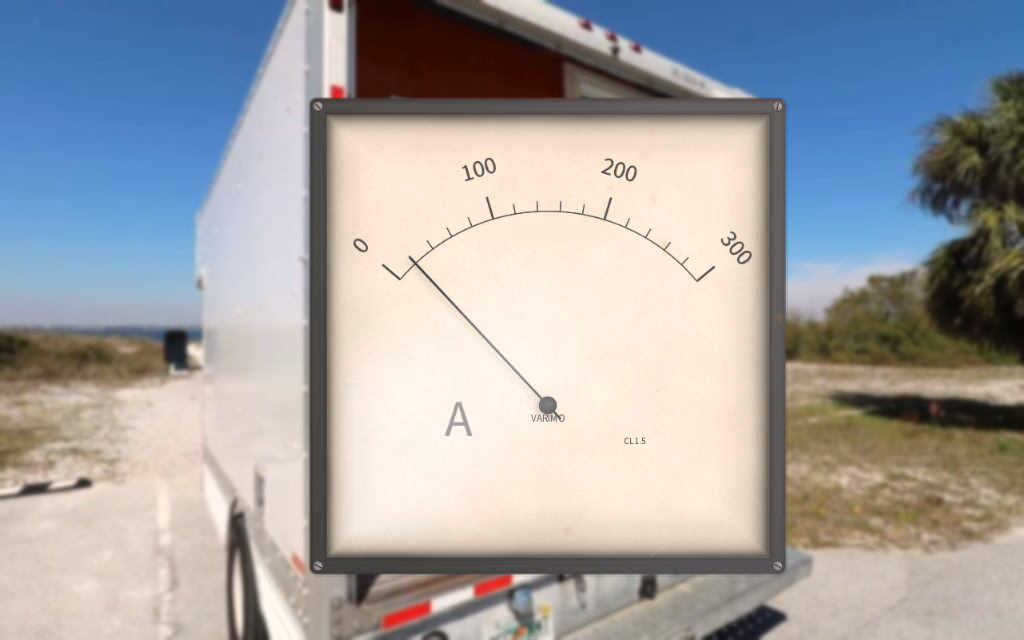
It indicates 20 A
